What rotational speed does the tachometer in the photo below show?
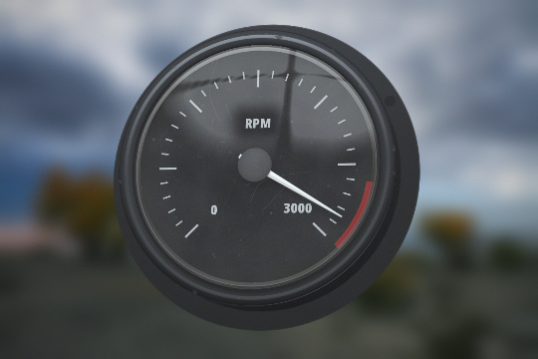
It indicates 2850 rpm
